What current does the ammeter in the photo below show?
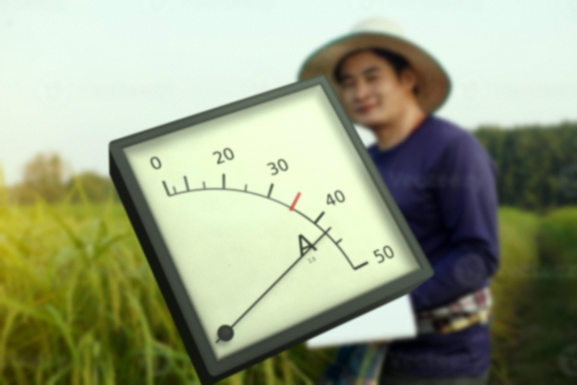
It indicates 42.5 A
